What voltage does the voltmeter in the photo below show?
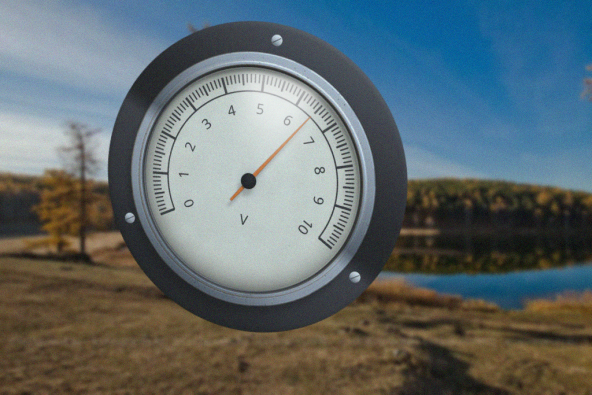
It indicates 6.5 V
